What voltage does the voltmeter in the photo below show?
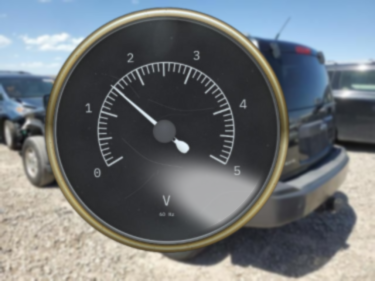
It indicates 1.5 V
